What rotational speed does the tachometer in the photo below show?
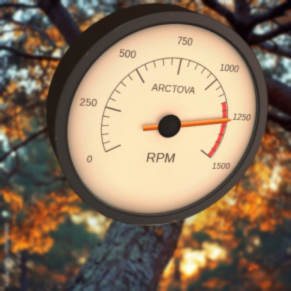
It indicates 1250 rpm
